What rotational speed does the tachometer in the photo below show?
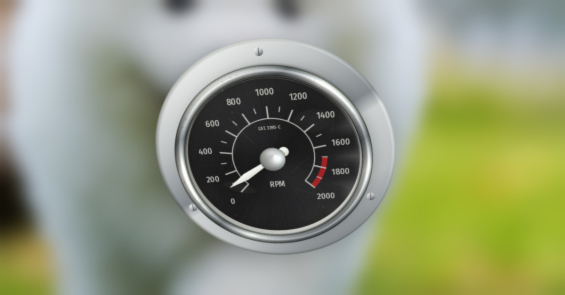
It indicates 100 rpm
